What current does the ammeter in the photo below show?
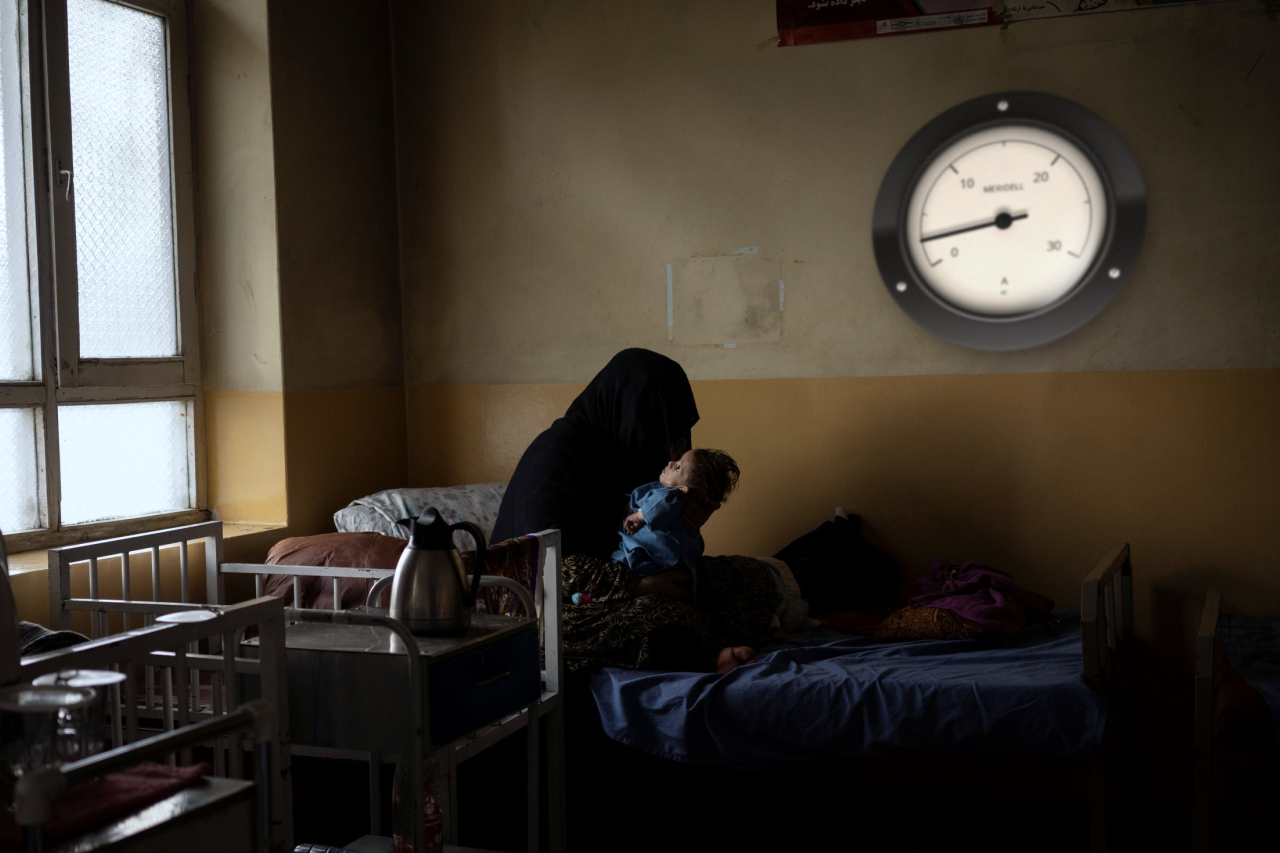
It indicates 2.5 A
